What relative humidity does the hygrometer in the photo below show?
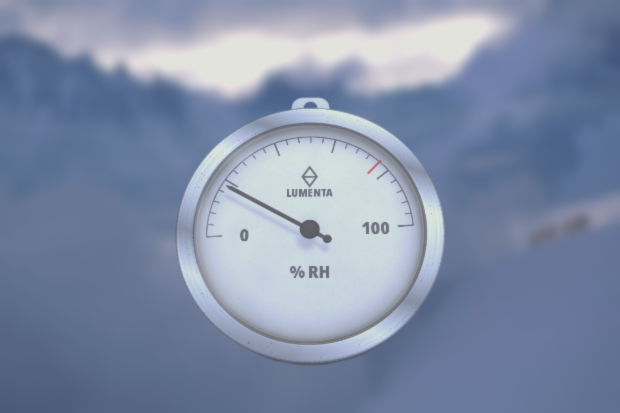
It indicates 18 %
